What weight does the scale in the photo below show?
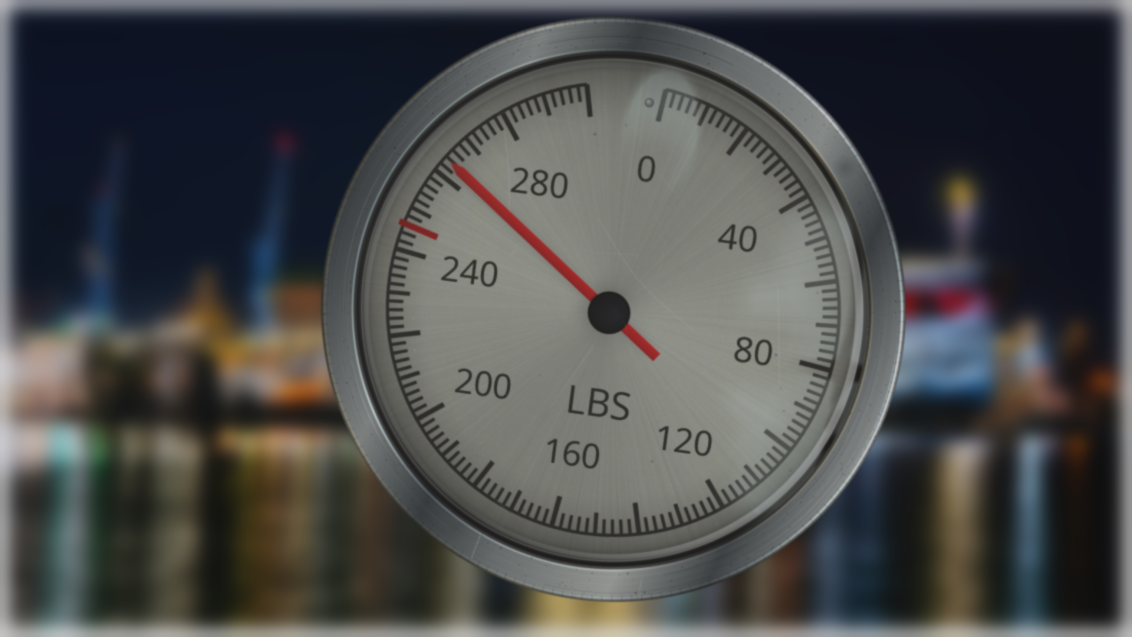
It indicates 264 lb
